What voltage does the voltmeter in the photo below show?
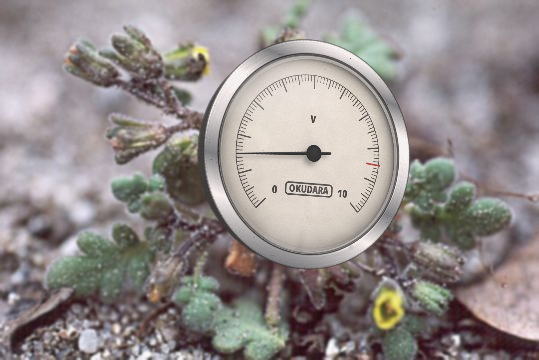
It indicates 1.5 V
